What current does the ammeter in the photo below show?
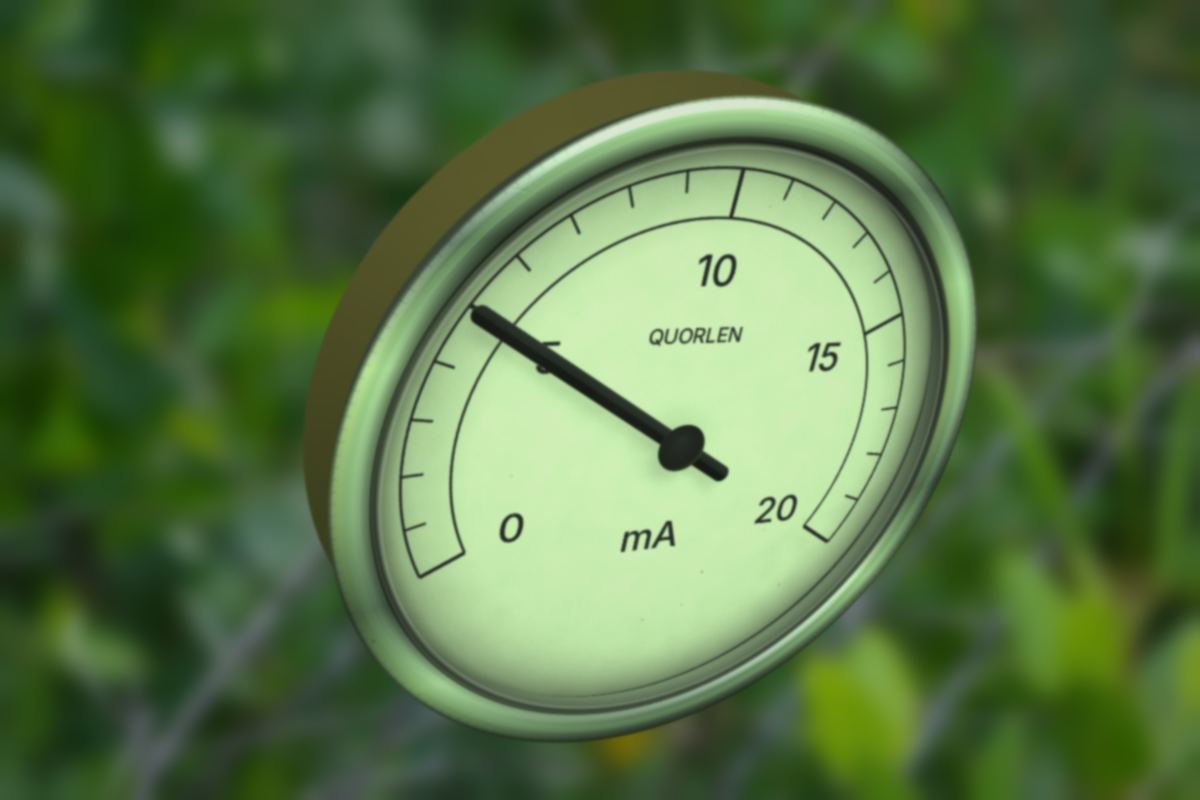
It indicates 5 mA
